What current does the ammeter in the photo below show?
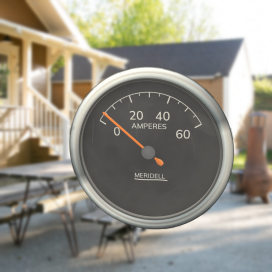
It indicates 5 A
